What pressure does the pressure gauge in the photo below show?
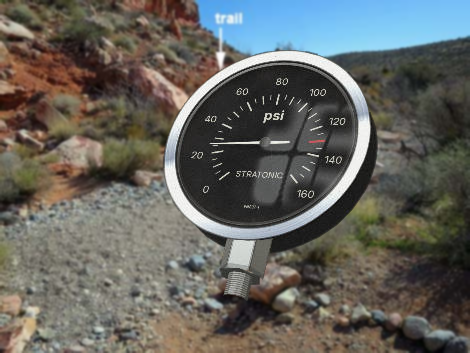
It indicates 25 psi
